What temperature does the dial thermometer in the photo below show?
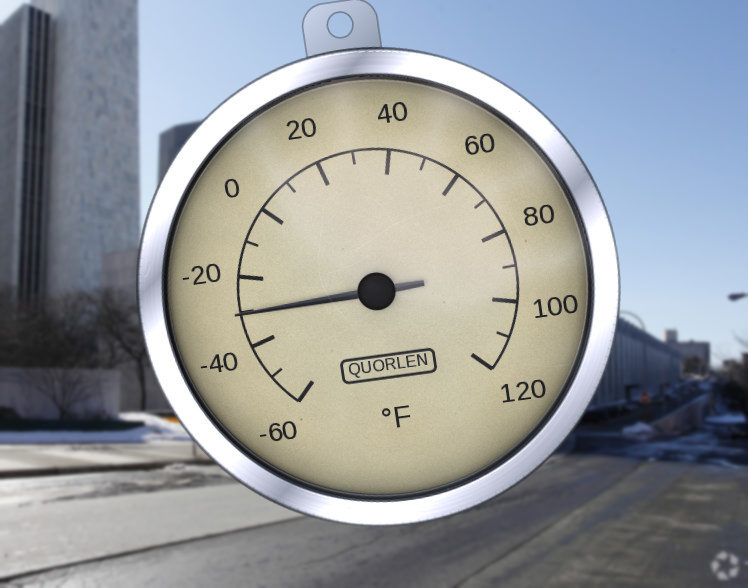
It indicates -30 °F
